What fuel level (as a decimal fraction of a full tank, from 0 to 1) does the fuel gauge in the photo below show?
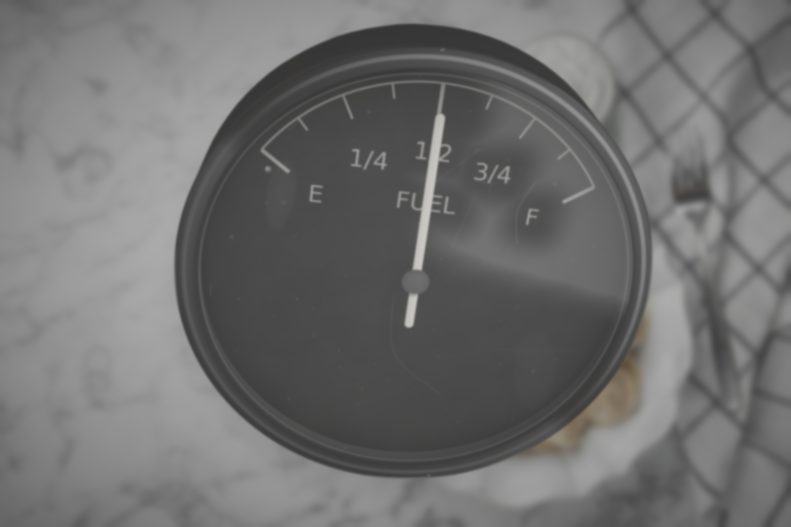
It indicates 0.5
